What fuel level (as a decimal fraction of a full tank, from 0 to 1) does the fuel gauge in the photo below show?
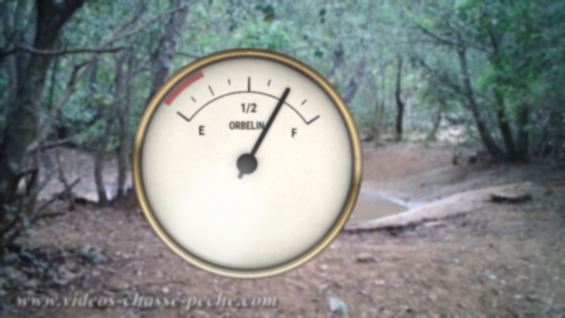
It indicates 0.75
